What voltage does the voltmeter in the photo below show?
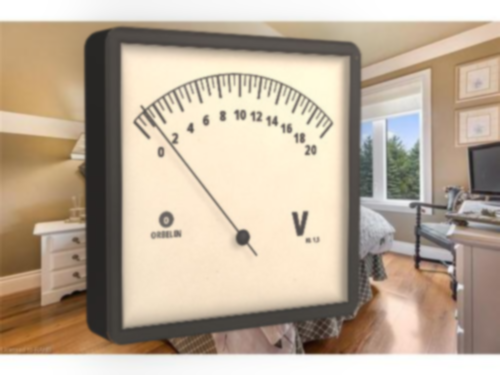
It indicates 1 V
